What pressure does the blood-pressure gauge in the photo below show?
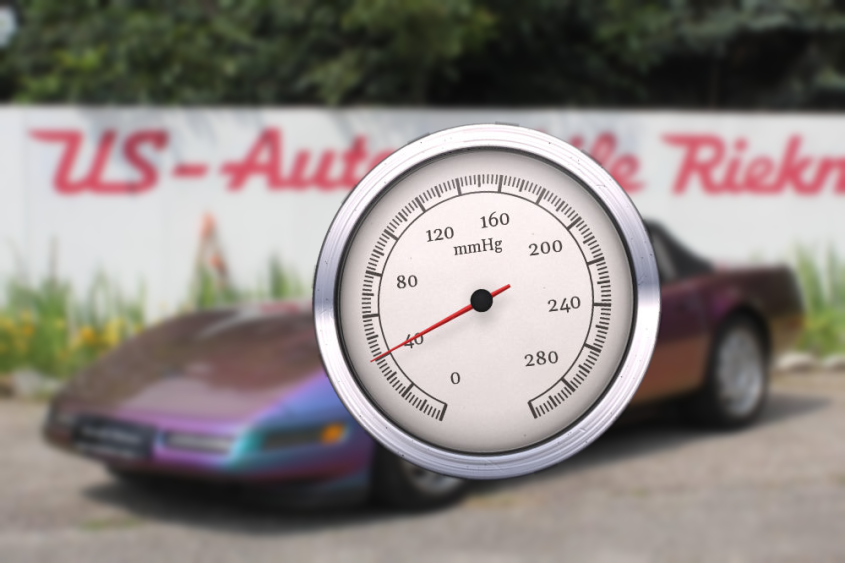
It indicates 40 mmHg
